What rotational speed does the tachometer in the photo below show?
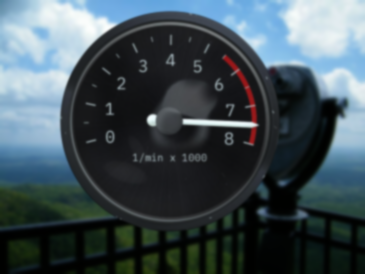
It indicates 7500 rpm
